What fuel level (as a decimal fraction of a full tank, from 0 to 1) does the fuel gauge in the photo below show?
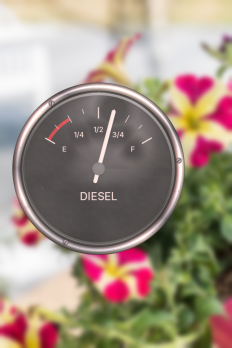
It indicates 0.625
